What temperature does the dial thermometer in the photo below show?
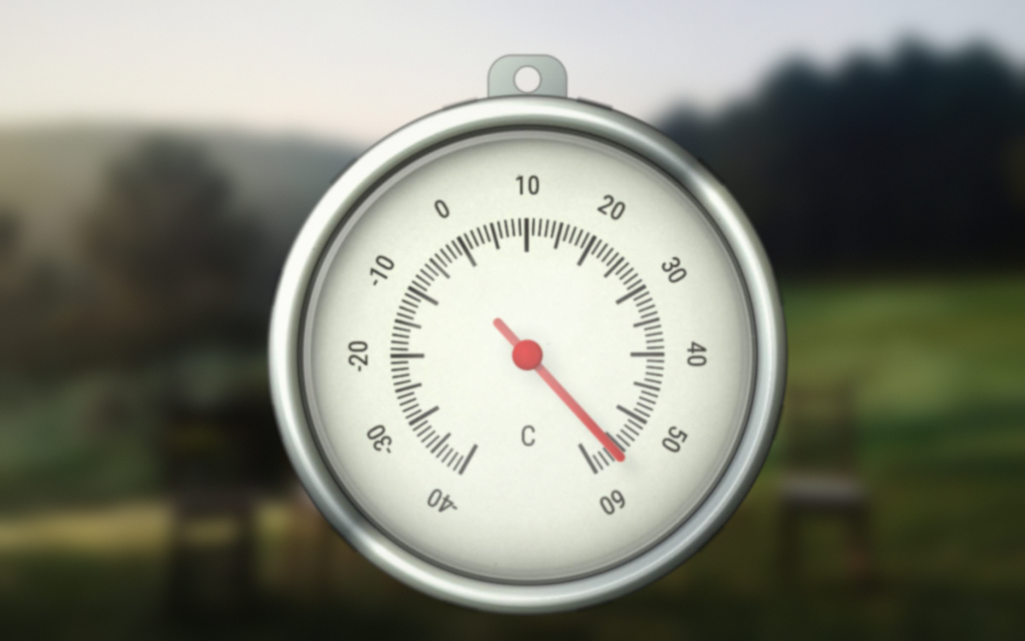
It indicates 56 °C
